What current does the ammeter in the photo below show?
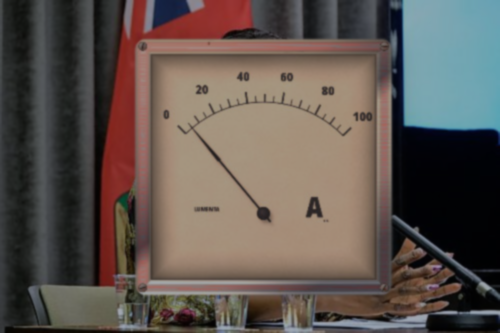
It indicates 5 A
